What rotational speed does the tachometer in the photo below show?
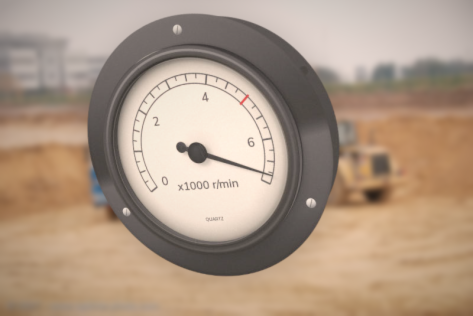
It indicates 6750 rpm
